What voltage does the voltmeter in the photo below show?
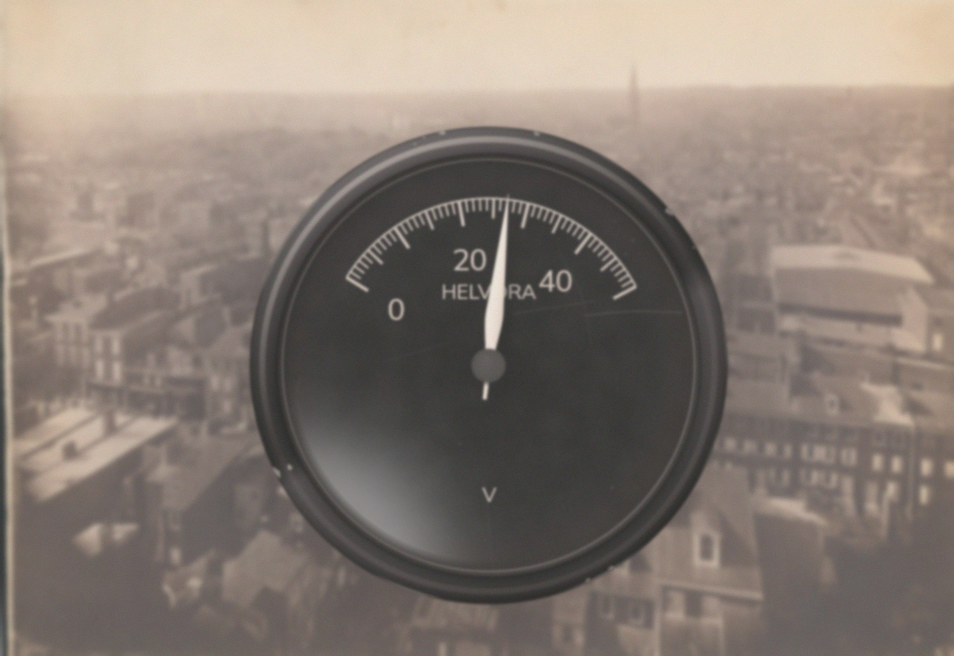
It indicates 27 V
